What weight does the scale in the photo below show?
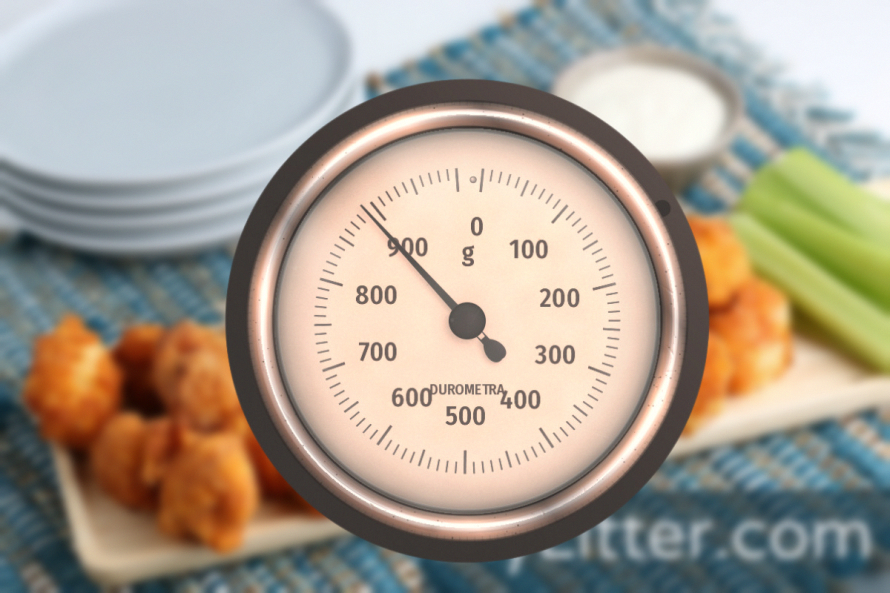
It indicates 890 g
